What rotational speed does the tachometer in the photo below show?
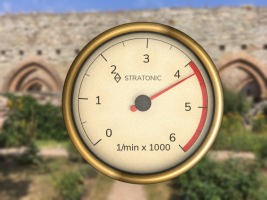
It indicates 4250 rpm
